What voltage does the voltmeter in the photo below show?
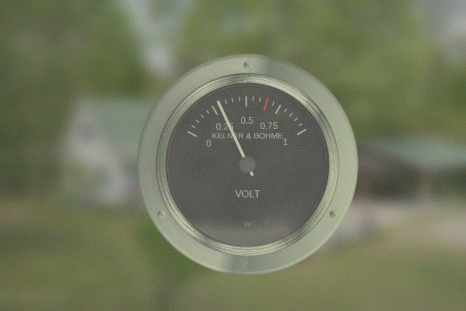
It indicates 0.3 V
